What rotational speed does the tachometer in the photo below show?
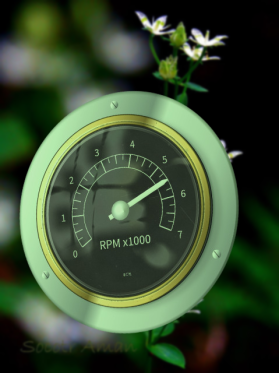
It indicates 5500 rpm
